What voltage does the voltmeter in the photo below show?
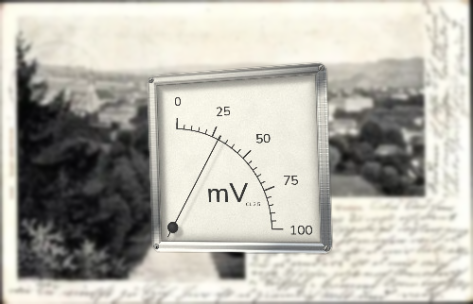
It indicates 30 mV
